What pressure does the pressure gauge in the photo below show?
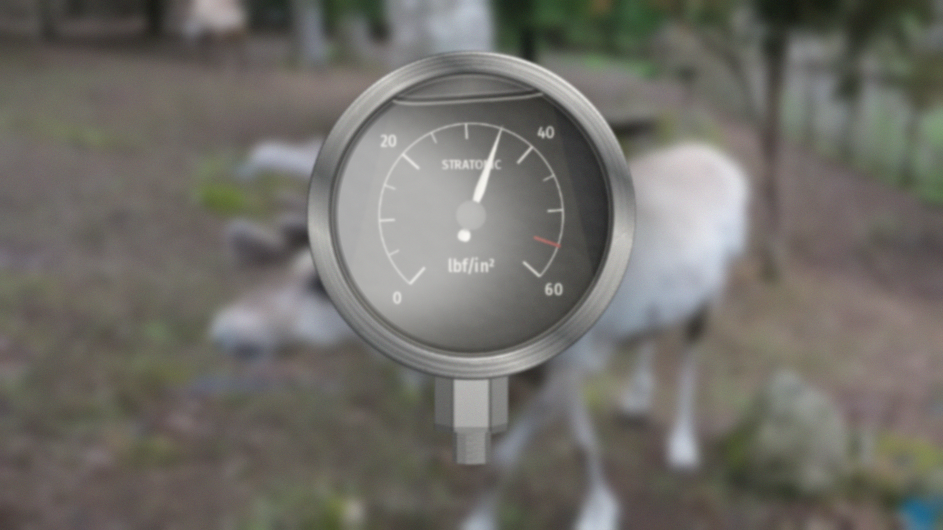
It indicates 35 psi
